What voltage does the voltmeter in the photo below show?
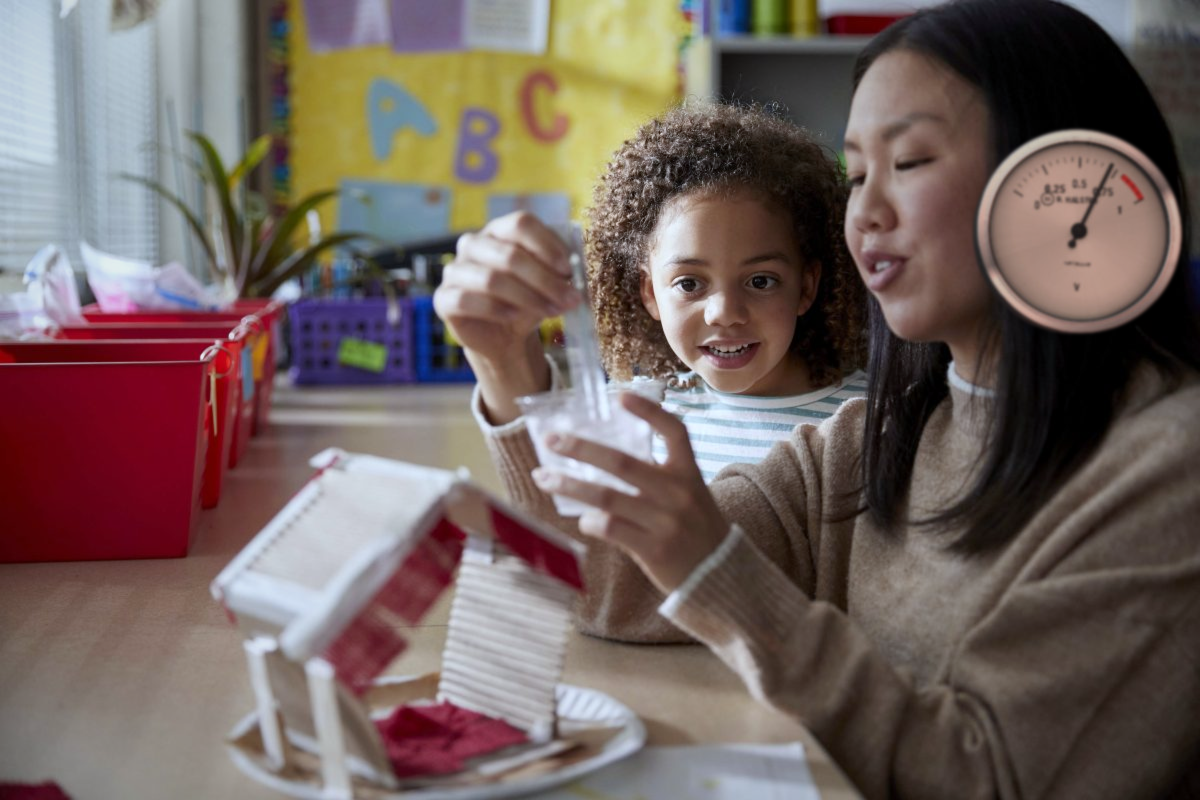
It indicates 0.7 V
